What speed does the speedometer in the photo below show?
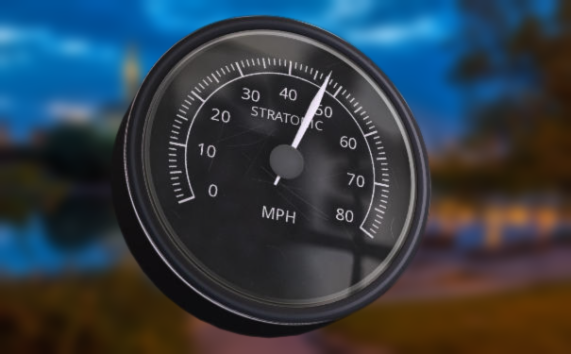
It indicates 47 mph
